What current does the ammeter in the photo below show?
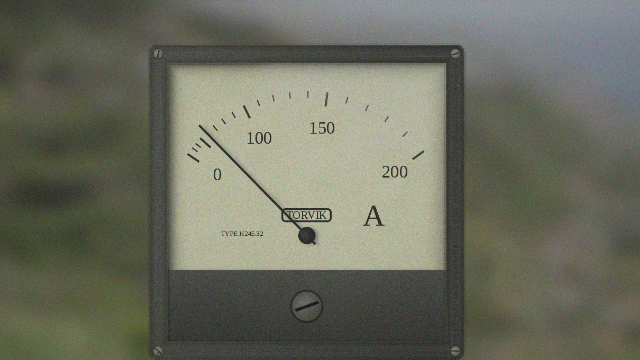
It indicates 60 A
